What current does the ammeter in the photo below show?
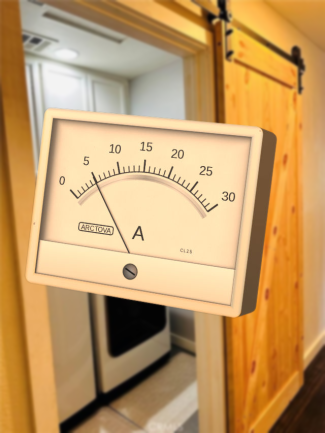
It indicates 5 A
